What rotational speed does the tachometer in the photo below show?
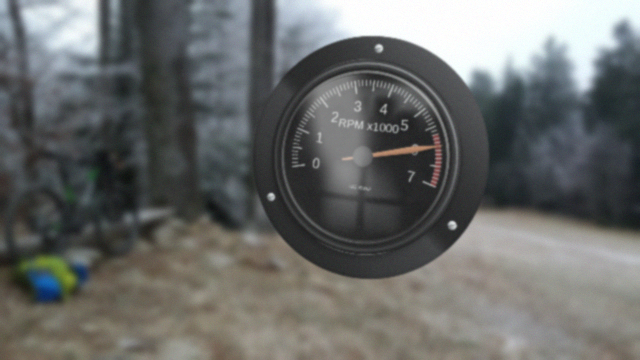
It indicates 6000 rpm
